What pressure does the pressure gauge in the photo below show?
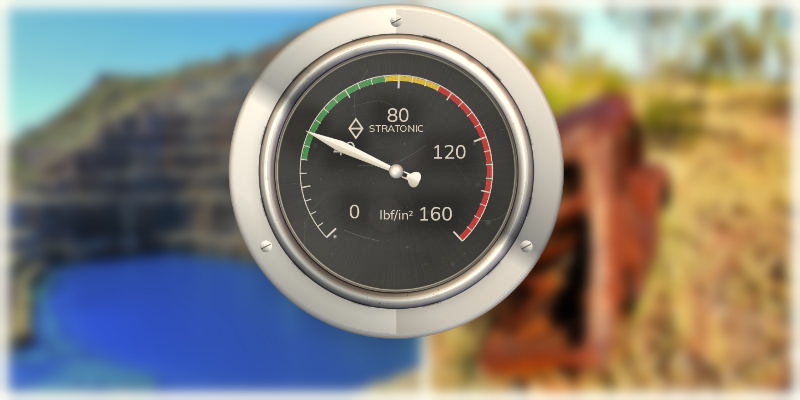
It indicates 40 psi
